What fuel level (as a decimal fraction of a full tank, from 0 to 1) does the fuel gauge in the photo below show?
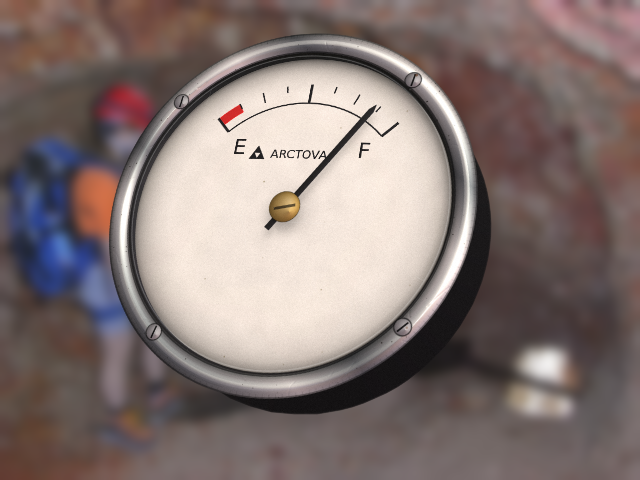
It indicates 0.875
